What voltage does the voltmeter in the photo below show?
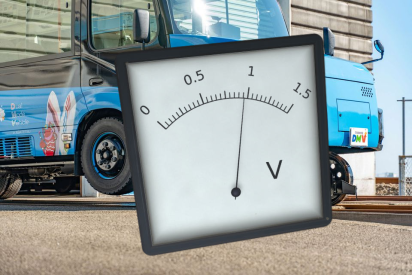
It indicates 0.95 V
